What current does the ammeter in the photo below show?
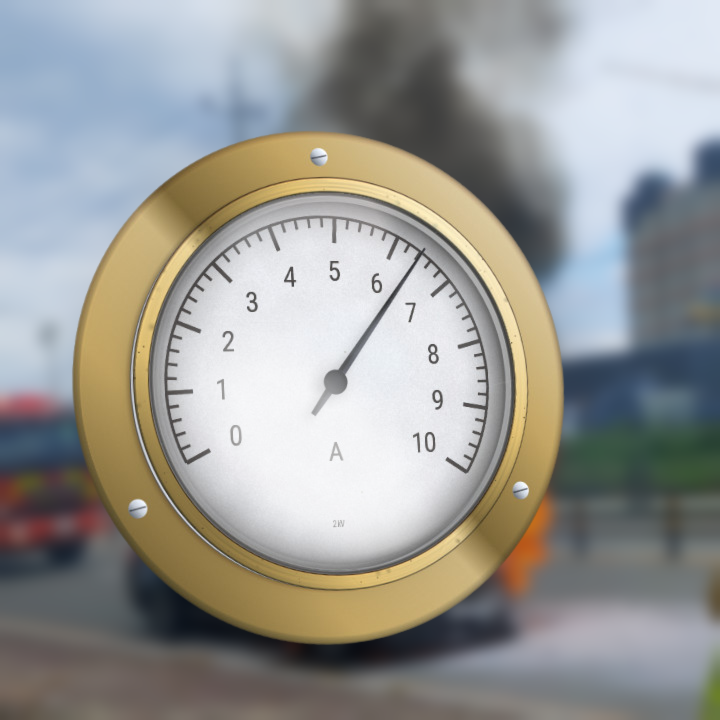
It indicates 6.4 A
